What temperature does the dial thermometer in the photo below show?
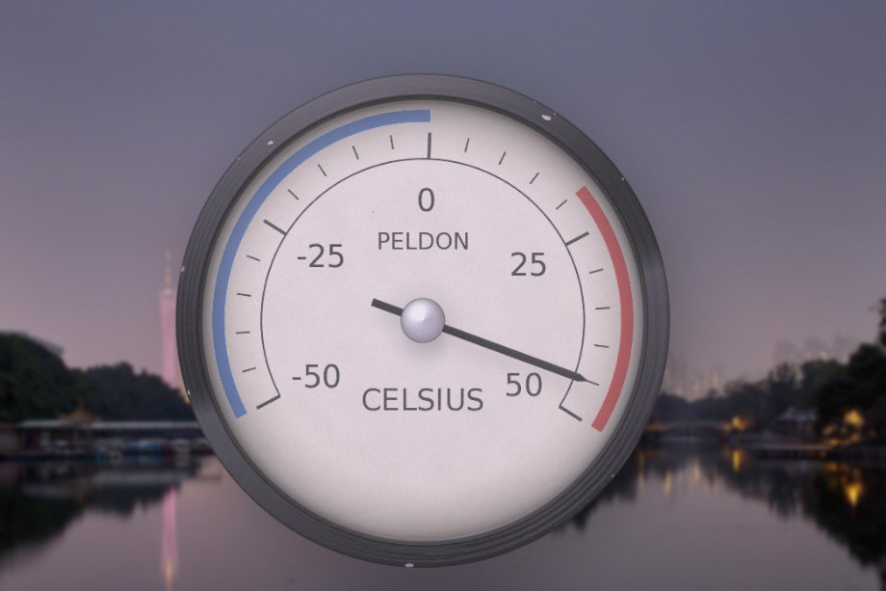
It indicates 45 °C
